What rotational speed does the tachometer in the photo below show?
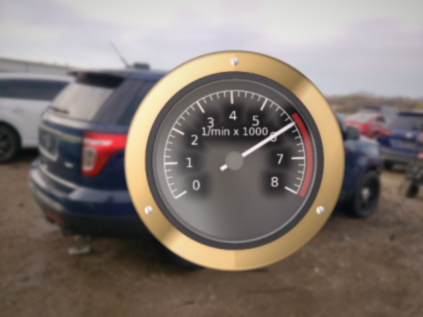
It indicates 6000 rpm
